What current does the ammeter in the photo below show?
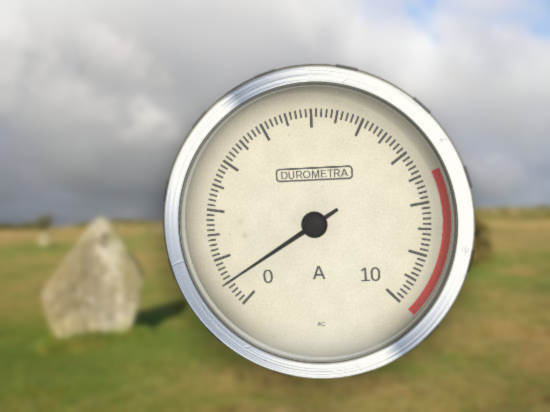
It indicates 0.5 A
